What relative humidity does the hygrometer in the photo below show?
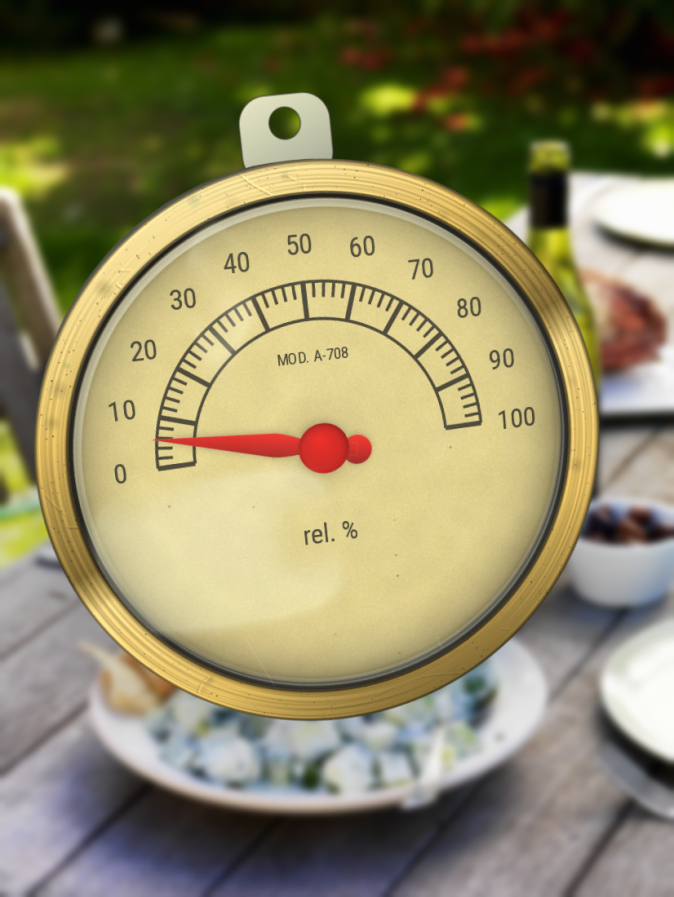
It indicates 6 %
